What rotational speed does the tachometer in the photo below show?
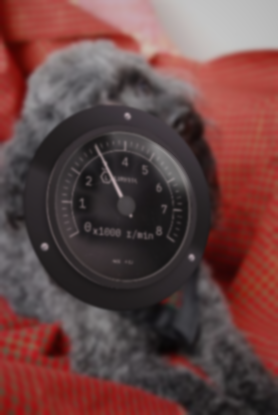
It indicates 3000 rpm
